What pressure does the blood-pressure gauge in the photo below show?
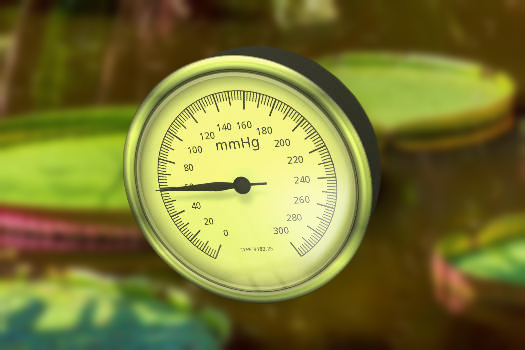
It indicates 60 mmHg
